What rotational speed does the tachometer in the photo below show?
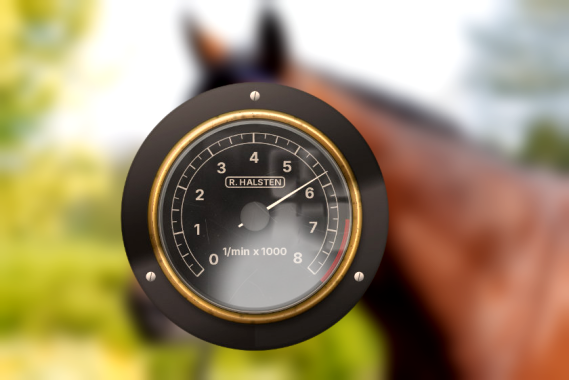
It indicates 5750 rpm
